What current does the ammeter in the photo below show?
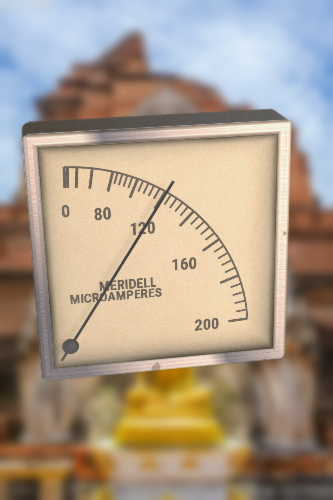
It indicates 120 µA
